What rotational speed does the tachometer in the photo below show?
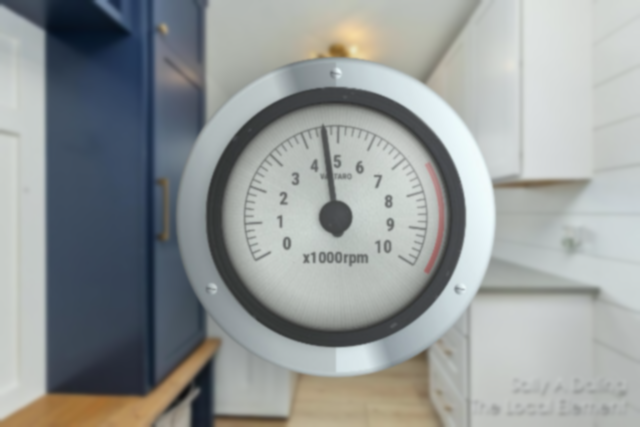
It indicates 4600 rpm
